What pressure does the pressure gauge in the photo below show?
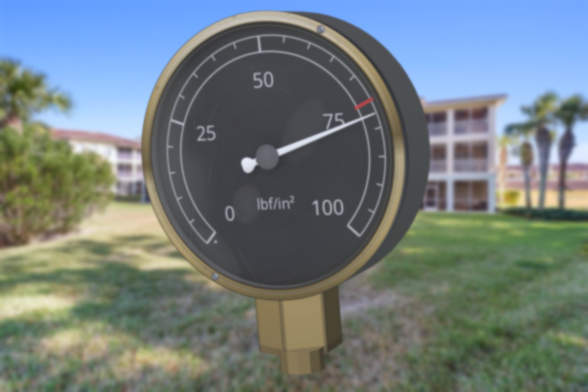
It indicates 77.5 psi
